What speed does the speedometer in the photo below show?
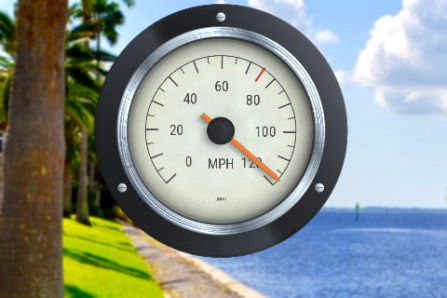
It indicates 117.5 mph
